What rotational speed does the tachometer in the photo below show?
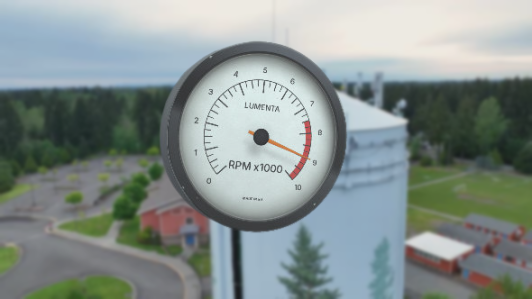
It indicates 9000 rpm
